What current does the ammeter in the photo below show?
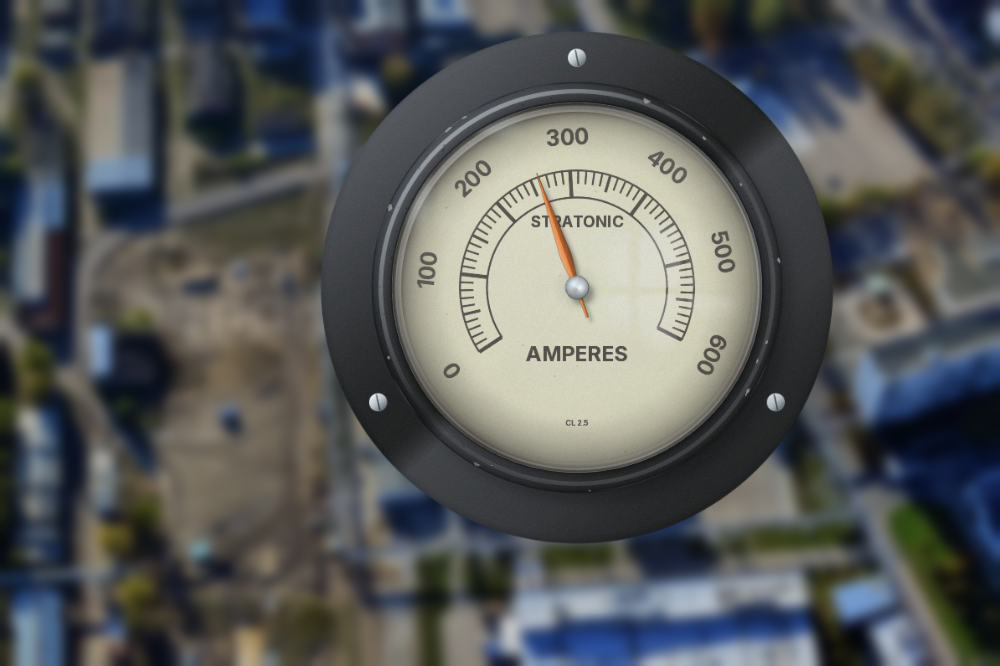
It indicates 260 A
